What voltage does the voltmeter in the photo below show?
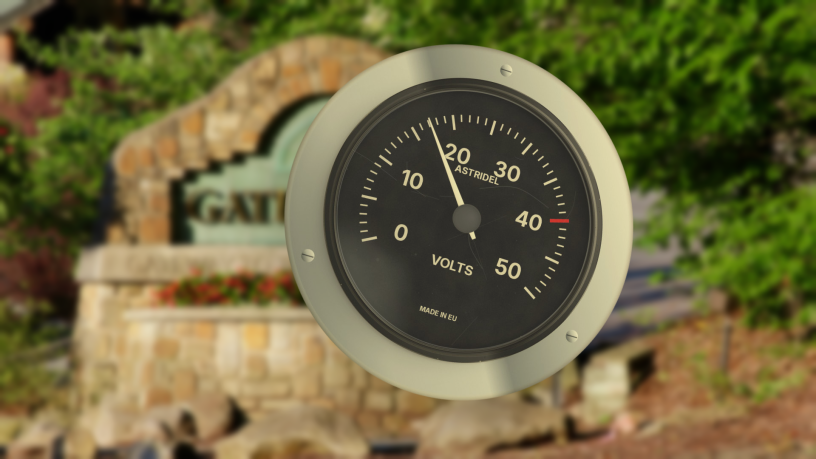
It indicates 17 V
